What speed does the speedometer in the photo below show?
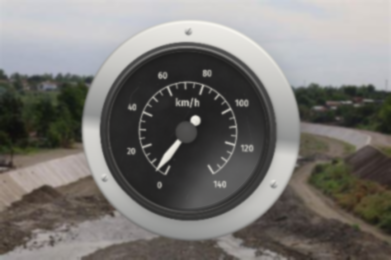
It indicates 5 km/h
